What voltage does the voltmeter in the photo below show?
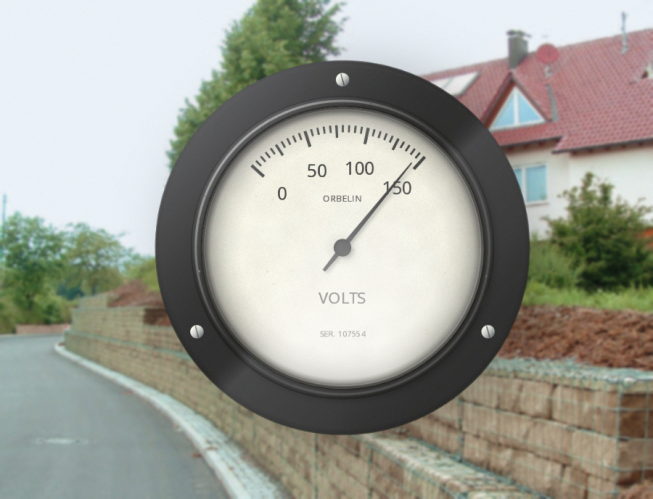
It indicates 145 V
